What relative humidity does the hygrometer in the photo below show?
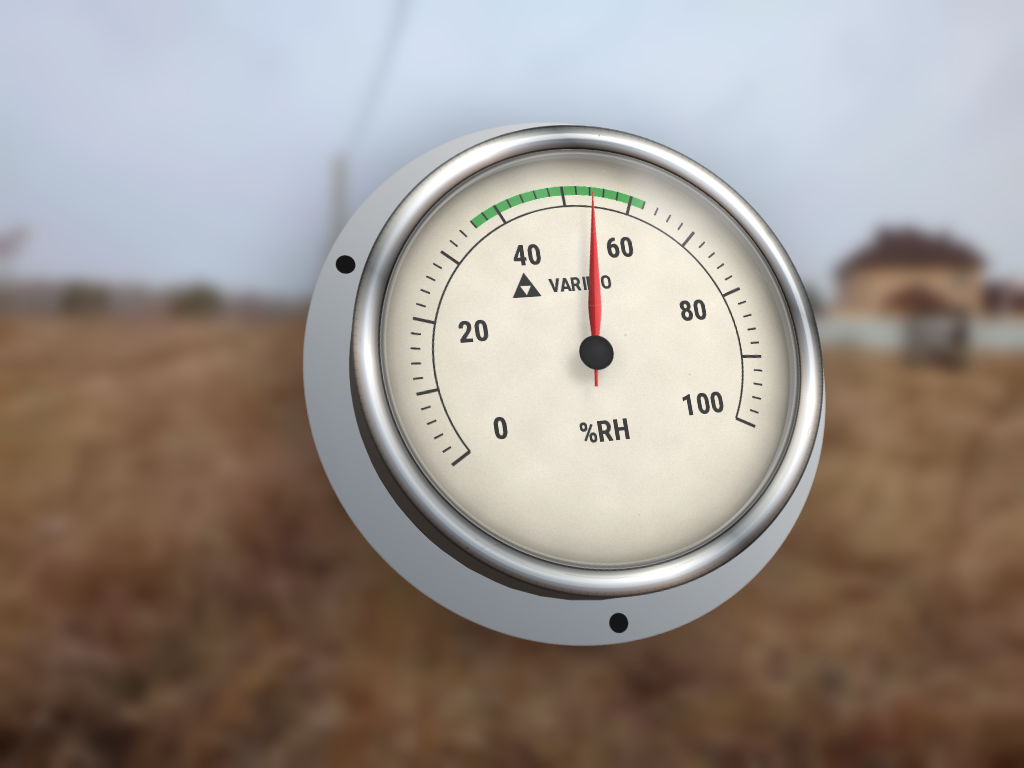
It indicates 54 %
